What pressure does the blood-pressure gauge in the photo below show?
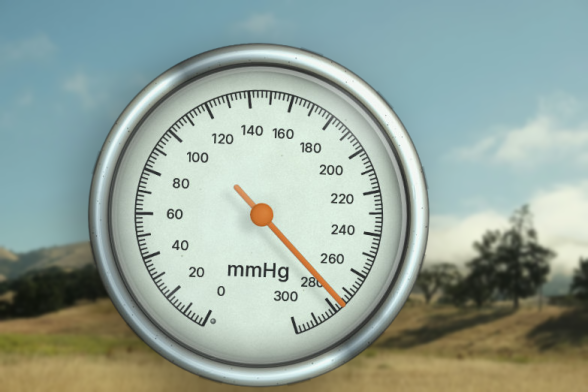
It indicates 276 mmHg
